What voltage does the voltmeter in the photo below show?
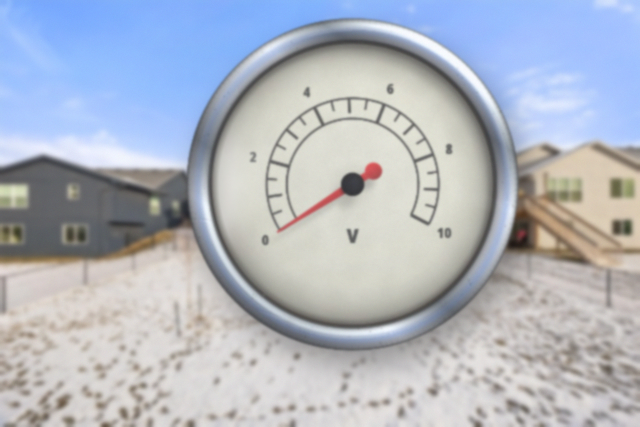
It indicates 0 V
